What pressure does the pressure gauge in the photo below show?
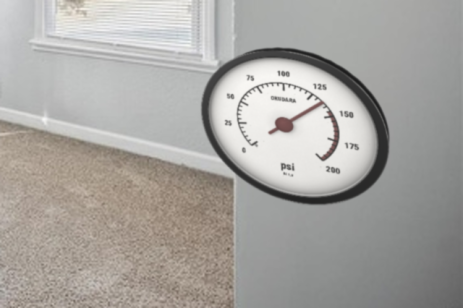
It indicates 135 psi
